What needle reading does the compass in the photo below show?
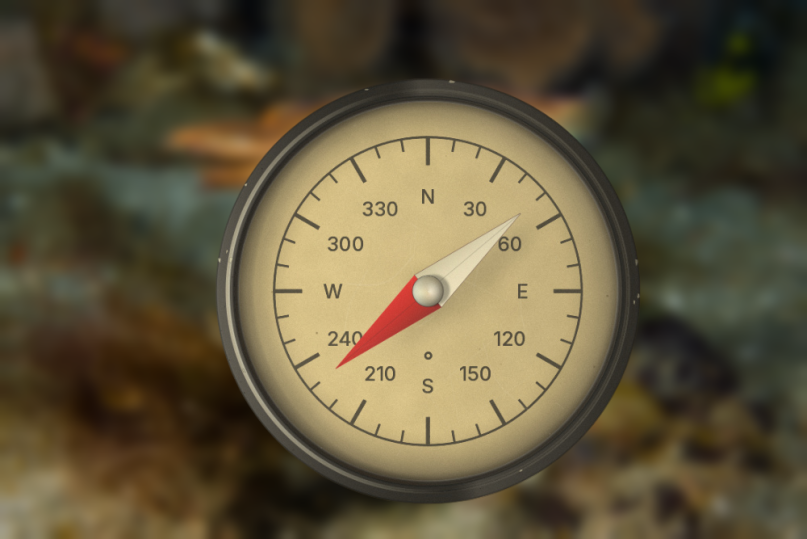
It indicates 230 °
